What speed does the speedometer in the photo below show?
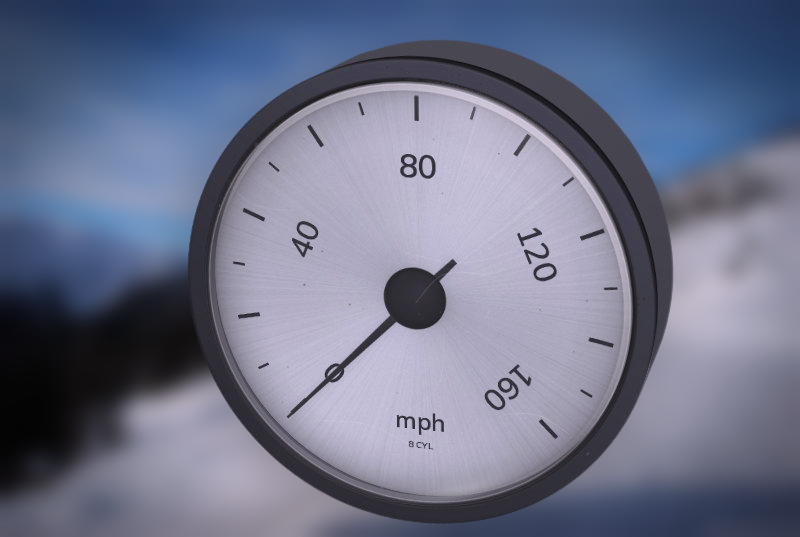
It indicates 0 mph
